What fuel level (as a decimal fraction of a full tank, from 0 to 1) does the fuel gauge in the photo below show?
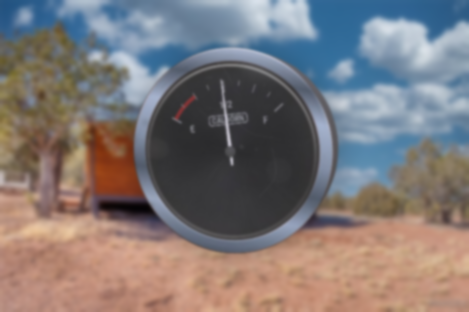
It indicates 0.5
